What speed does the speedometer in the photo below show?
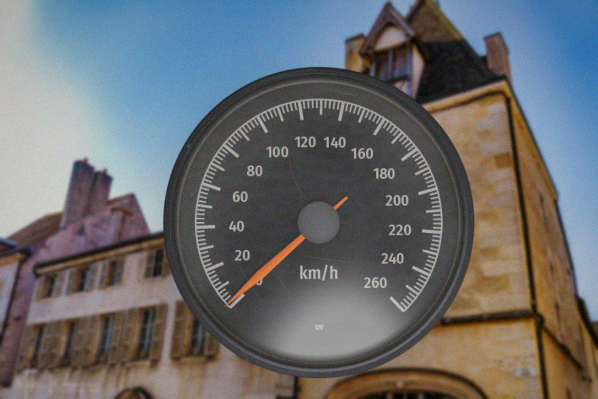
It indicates 2 km/h
